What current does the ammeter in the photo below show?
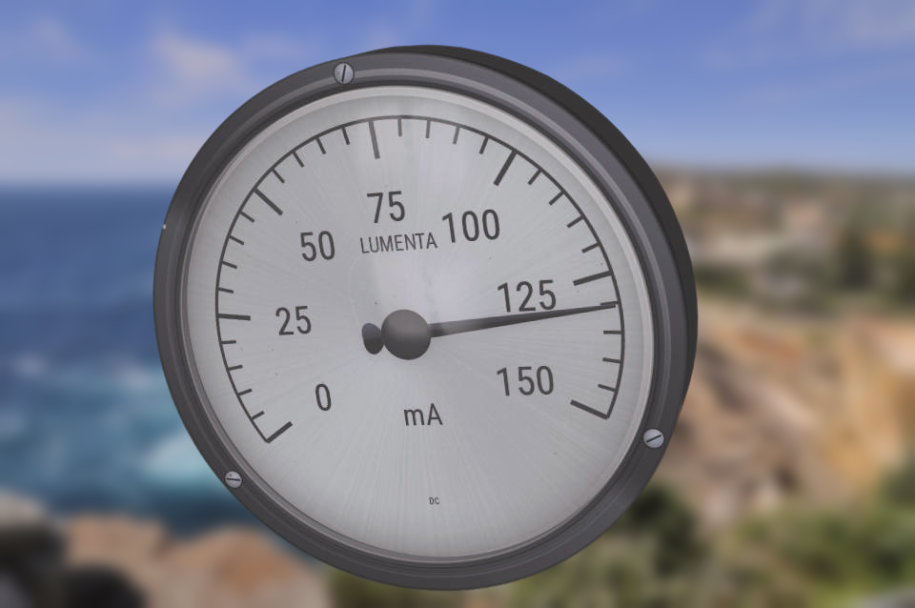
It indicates 130 mA
